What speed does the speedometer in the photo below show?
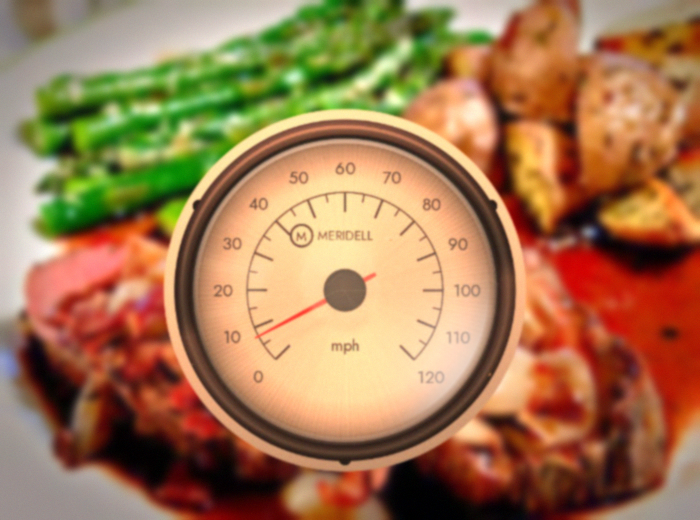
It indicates 7.5 mph
